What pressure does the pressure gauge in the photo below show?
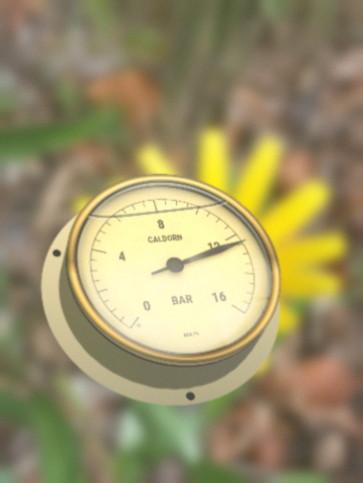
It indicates 12.5 bar
